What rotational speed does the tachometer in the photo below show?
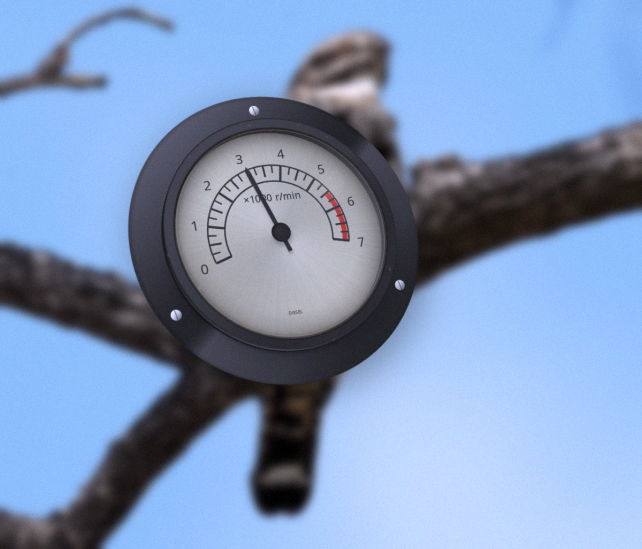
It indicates 3000 rpm
